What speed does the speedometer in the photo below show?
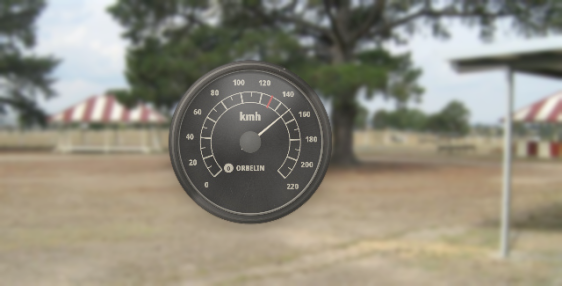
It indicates 150 km/h
